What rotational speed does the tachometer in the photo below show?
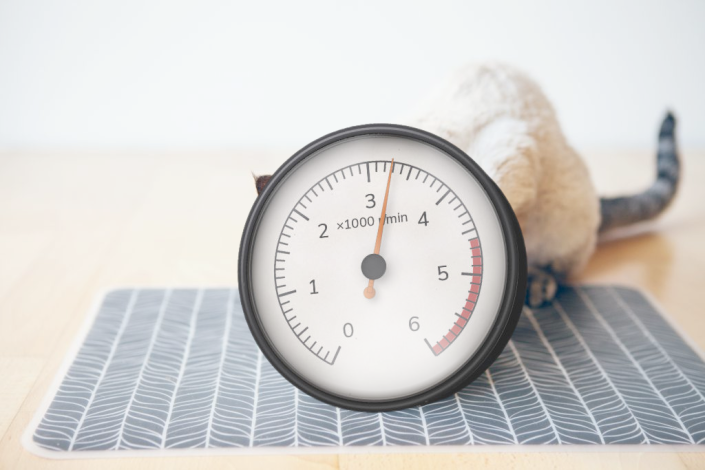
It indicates 3300 rpm
